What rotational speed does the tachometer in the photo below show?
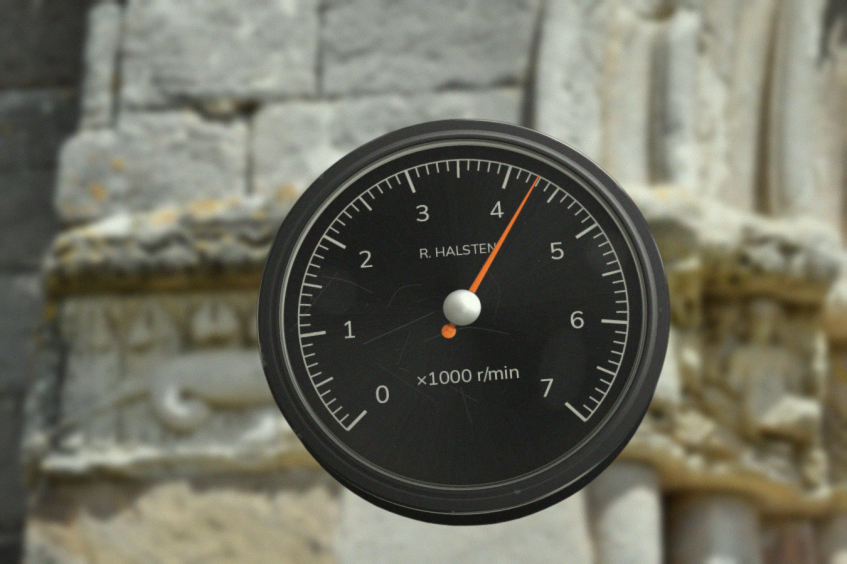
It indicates 4300 rpm
